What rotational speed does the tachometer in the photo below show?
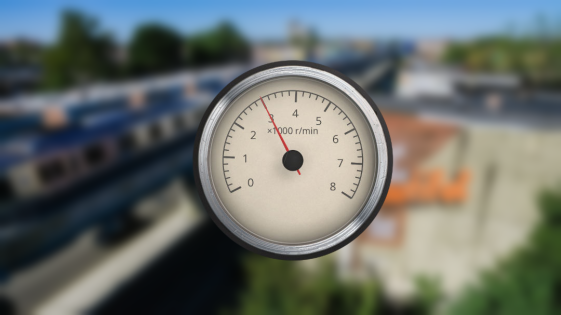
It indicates 3000 rpm
